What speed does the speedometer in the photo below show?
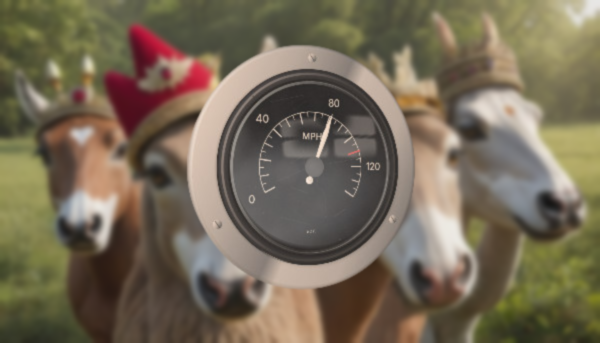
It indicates 80 mph
